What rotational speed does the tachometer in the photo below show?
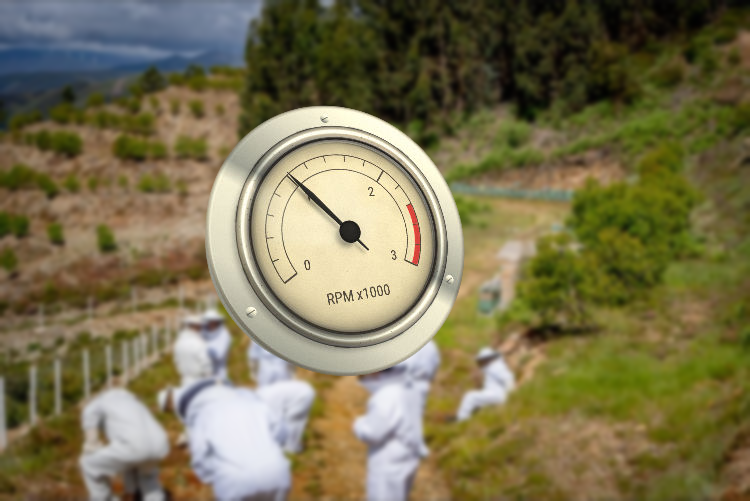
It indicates 1000 rpm
